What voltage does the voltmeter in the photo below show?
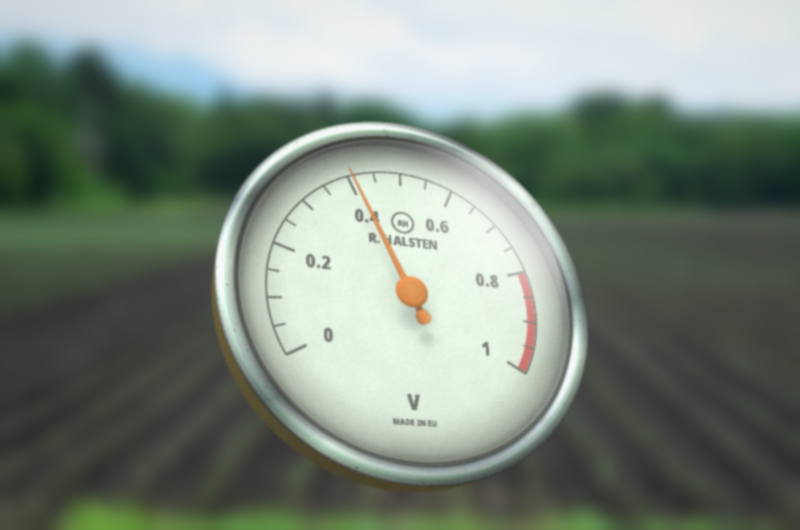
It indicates 0.4 V
